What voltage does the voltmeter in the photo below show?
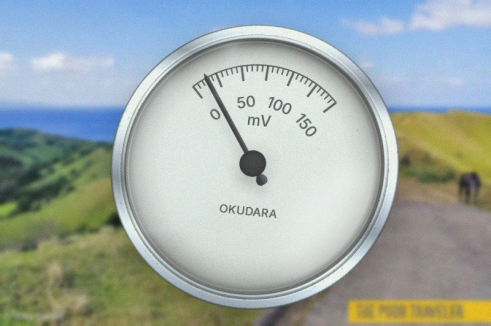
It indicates 15 mV
